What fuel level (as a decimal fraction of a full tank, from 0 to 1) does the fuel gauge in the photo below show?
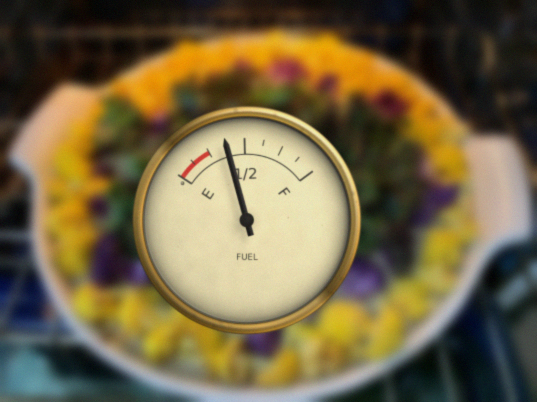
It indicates 0.375
